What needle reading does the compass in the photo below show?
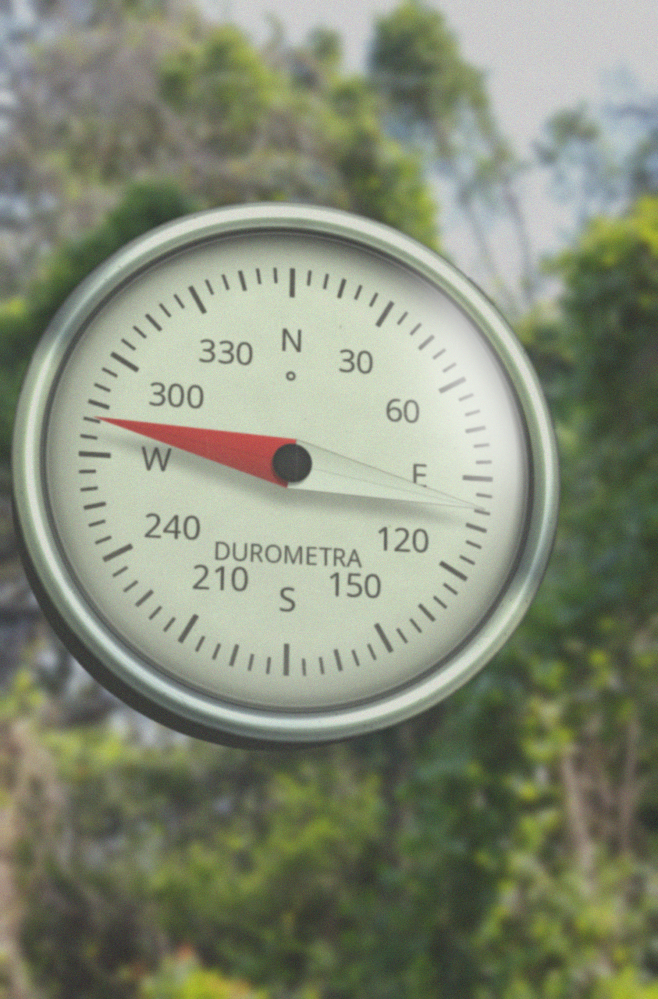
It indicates 280 °
